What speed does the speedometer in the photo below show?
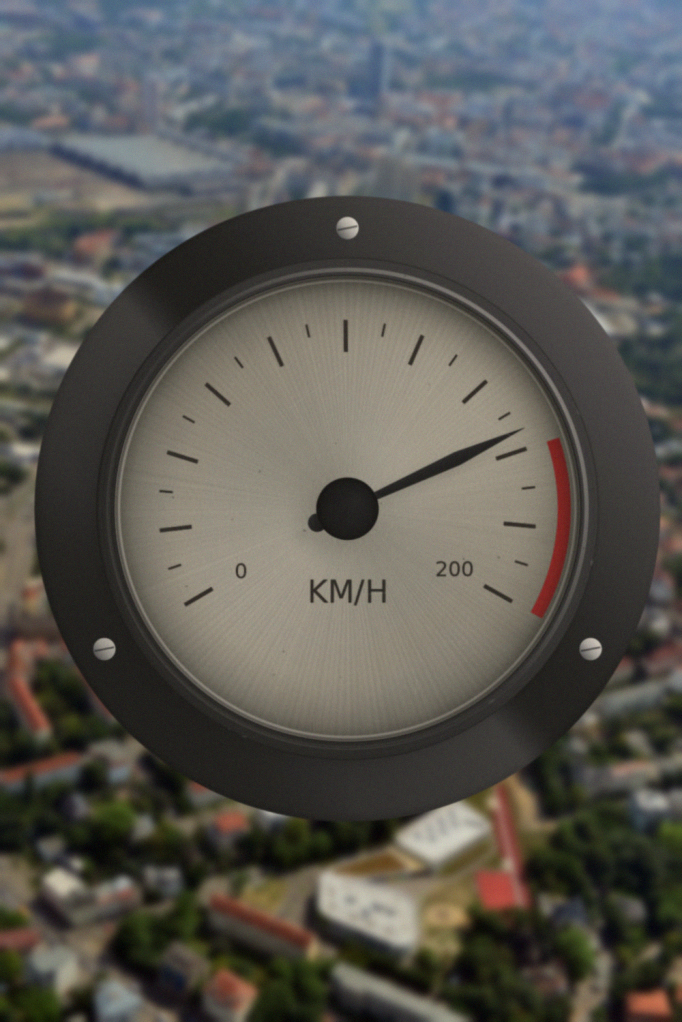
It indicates 155 km/h
